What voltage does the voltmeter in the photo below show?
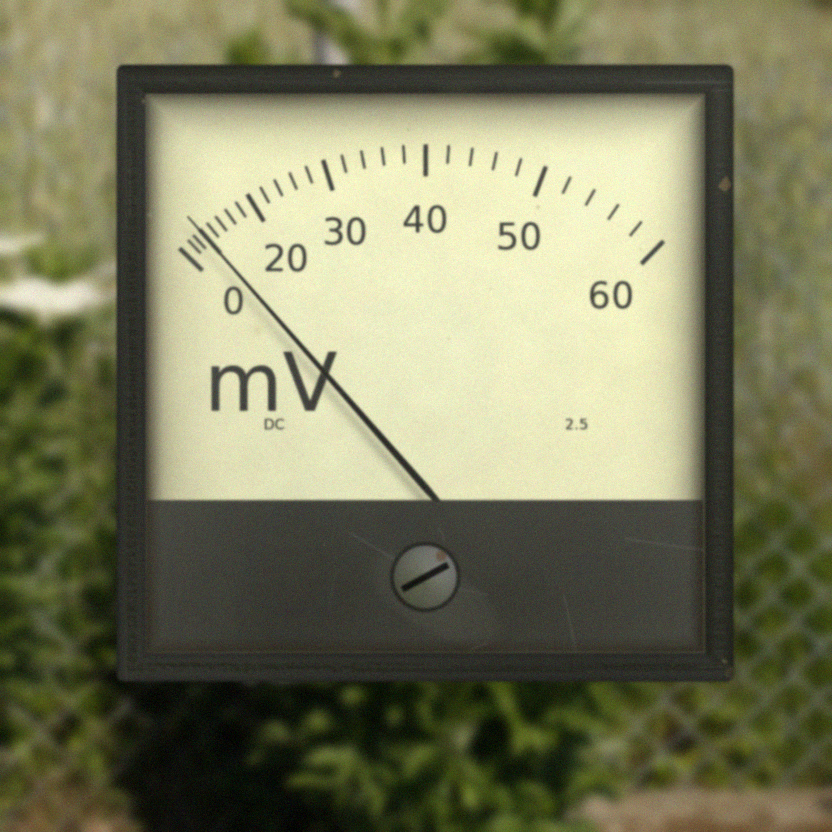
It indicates 10 mV
